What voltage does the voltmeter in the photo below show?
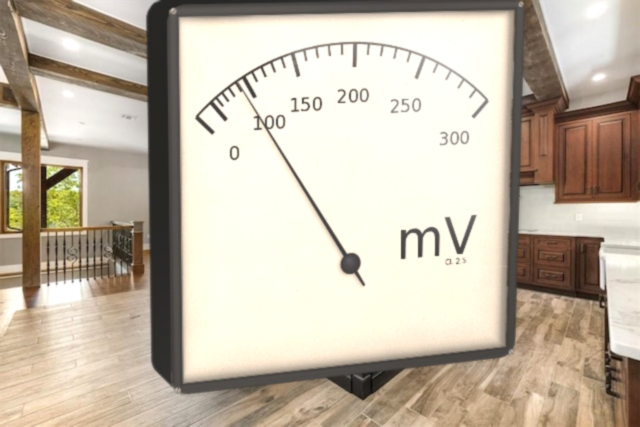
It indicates 90 mV
